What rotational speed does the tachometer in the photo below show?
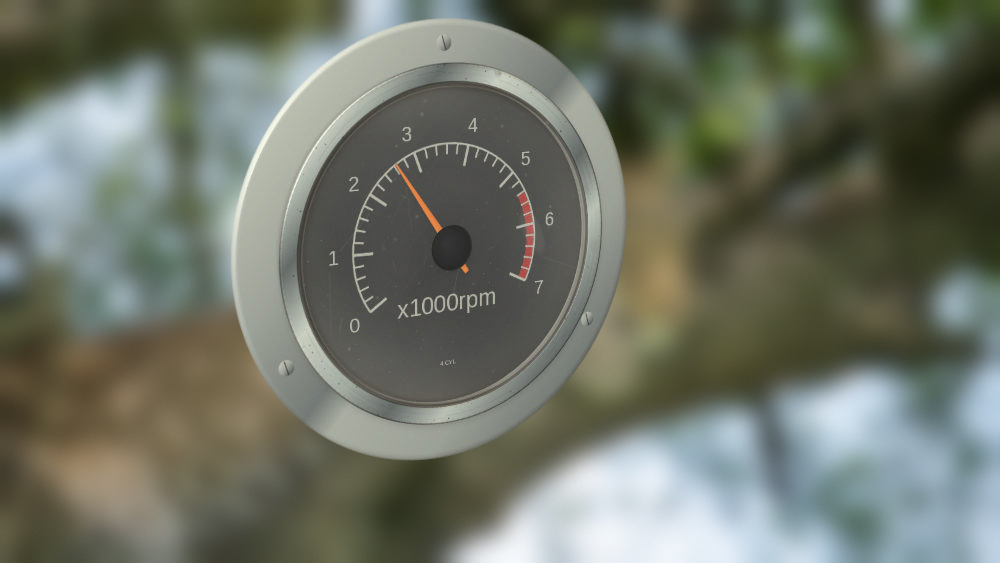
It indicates 2600 rpm
